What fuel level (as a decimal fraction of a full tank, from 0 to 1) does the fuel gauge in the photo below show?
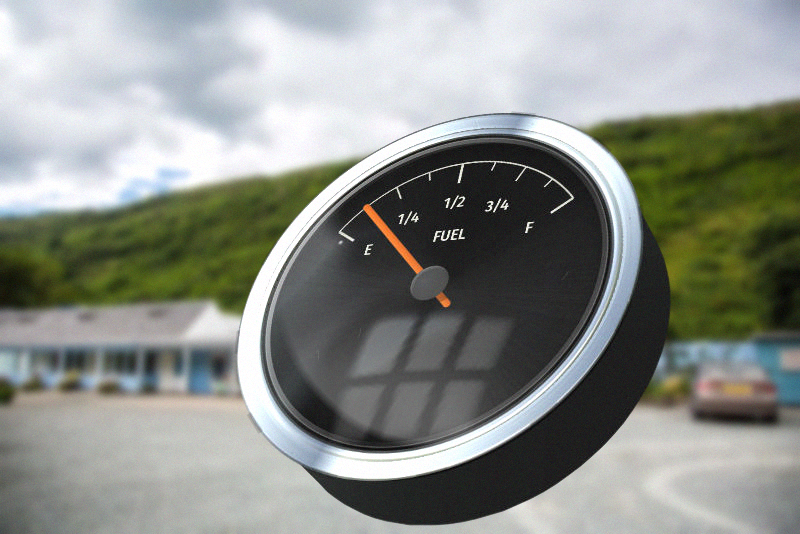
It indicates 0.125
